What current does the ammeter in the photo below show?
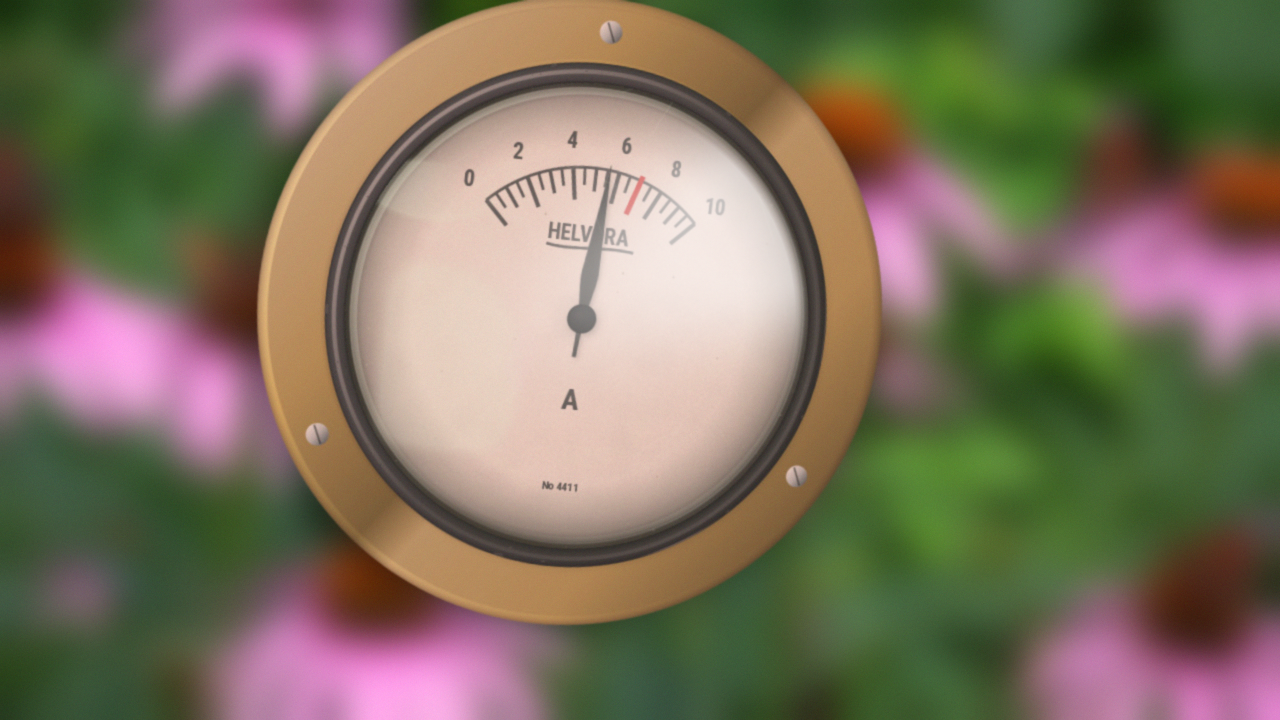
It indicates 5.5 A
